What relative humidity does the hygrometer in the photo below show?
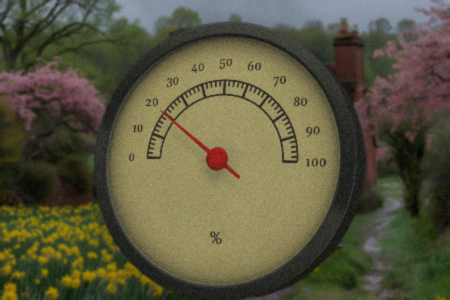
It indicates 20 %
